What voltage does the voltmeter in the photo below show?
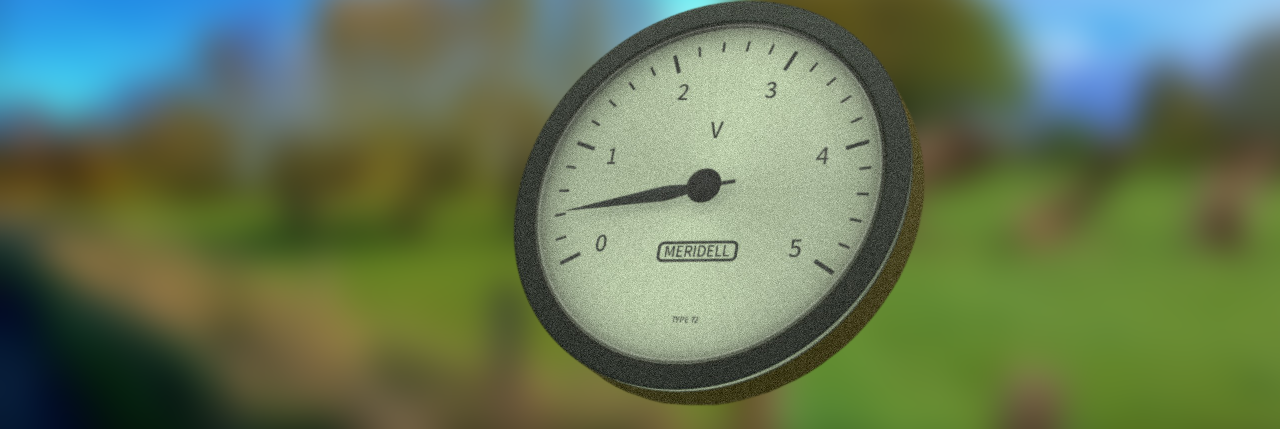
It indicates 0.4 V
